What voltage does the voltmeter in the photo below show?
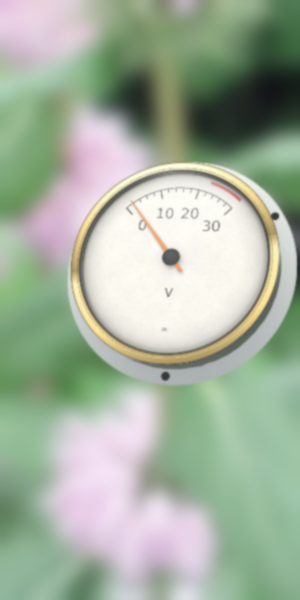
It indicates 2 V
